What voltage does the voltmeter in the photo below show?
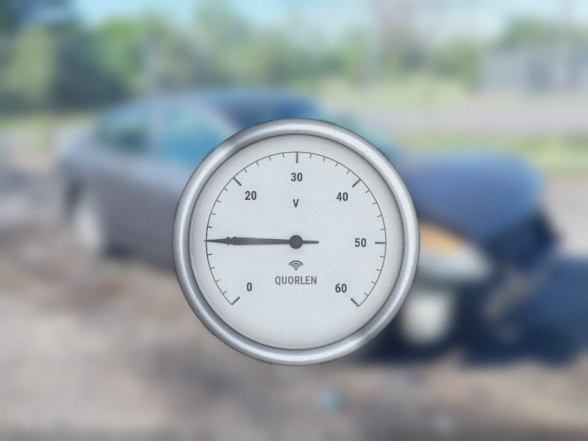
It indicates 10 V
